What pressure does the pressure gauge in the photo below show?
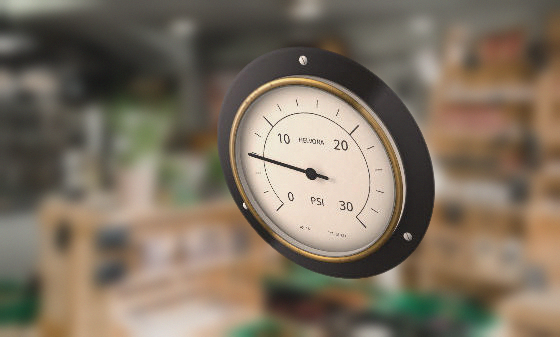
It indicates 6 psi
